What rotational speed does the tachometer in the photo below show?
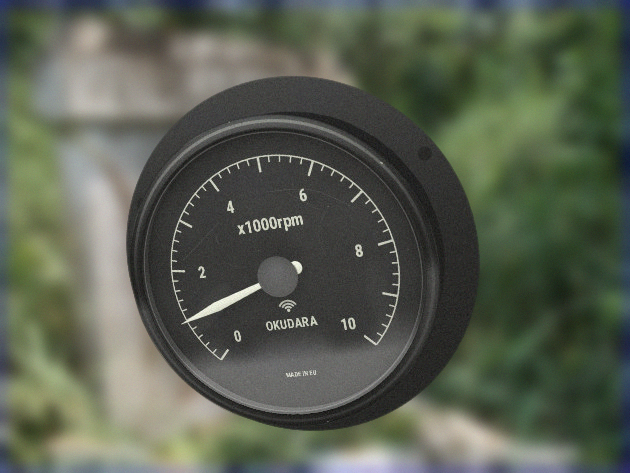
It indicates 1000 rpm
